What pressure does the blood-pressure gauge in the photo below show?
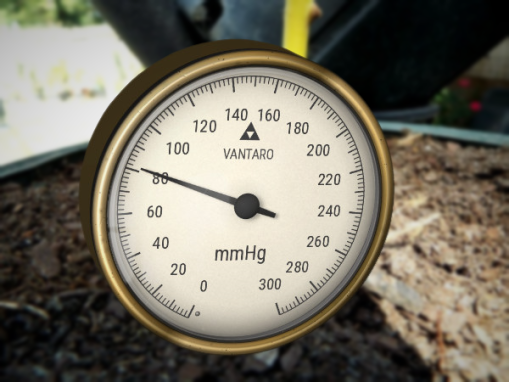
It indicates 82 mmHg
